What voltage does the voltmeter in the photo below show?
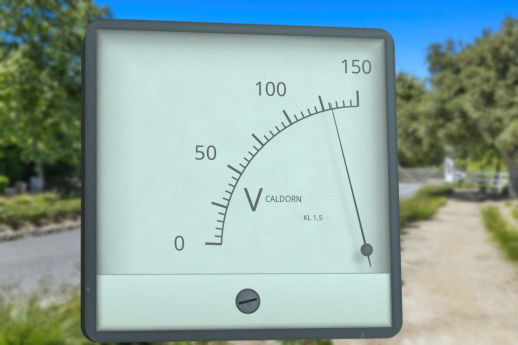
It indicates 130 V
